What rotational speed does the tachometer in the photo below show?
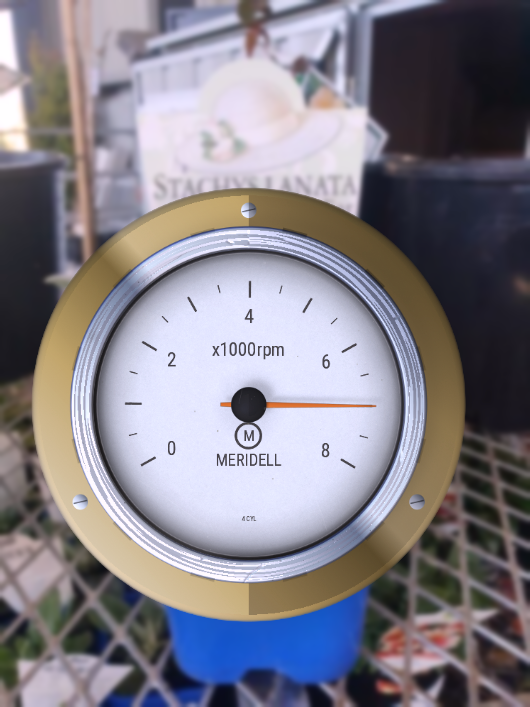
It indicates 7000 rpm
